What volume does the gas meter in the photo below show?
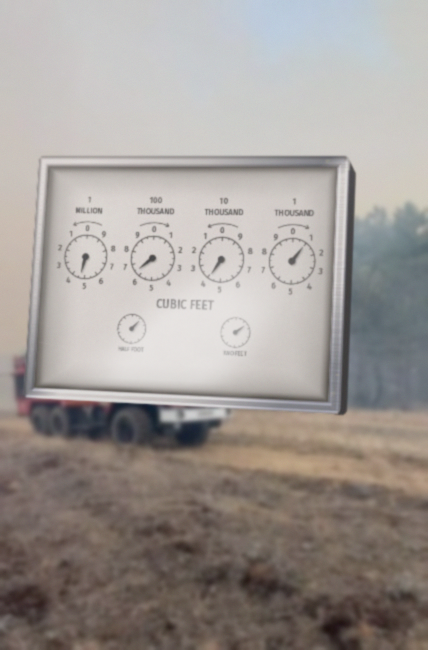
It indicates 464100 ft³
